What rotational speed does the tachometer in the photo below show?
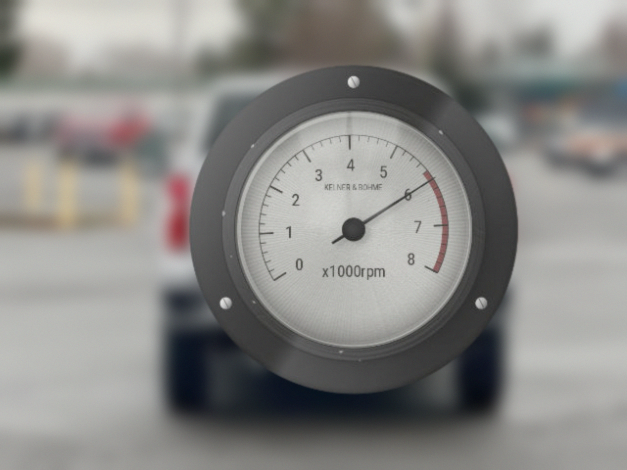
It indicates 6000 rpm
